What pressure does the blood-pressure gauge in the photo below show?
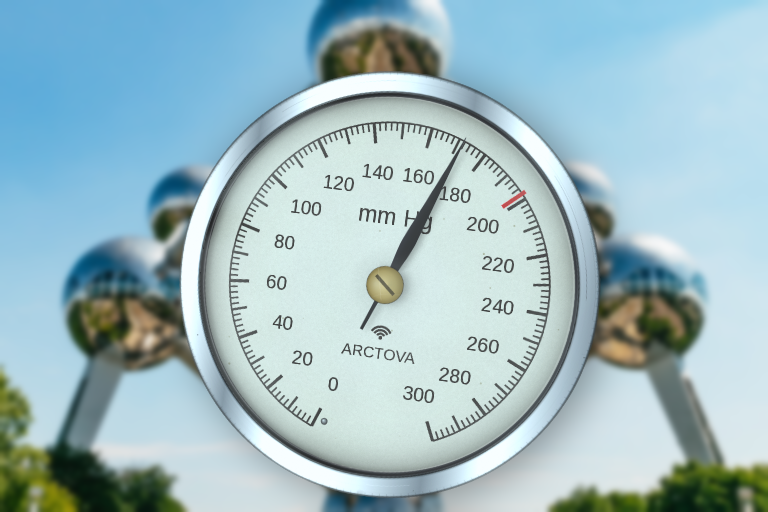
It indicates 172 mmHg
